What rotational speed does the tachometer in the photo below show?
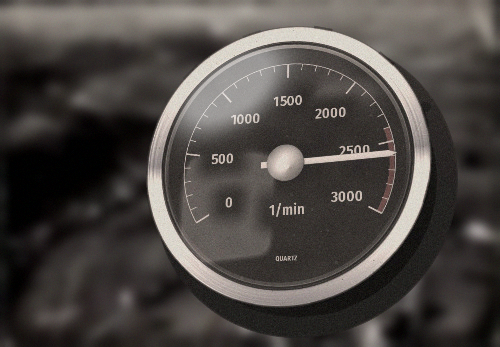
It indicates 2600 rpm
